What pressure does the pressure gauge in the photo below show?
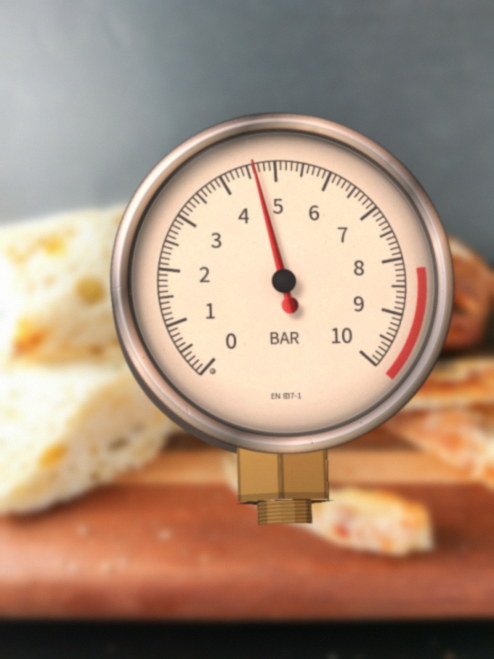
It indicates 4.6 bar
